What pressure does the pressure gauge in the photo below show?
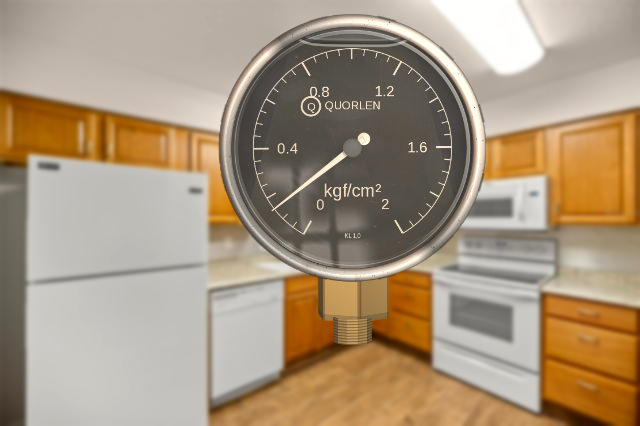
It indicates 0.15 kg/cm²
